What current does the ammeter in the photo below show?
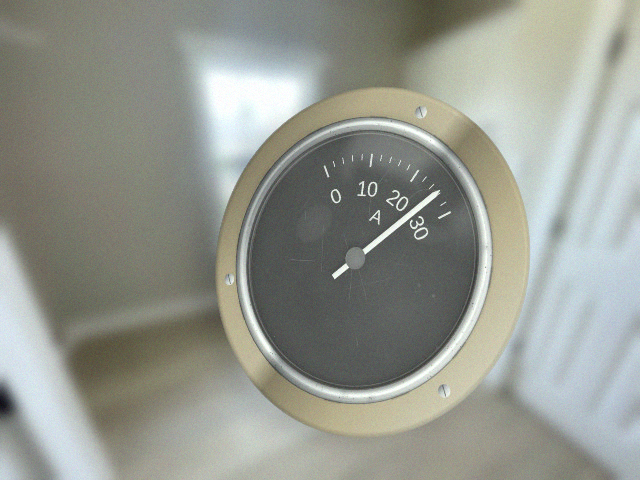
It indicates 26 A
